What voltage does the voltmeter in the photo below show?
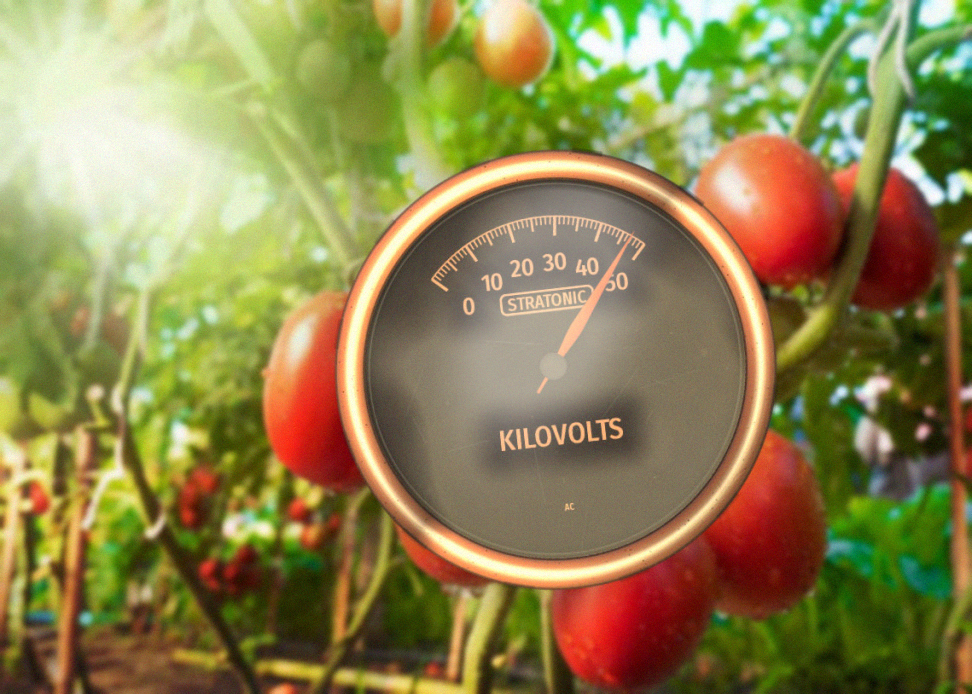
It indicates 47 kV
